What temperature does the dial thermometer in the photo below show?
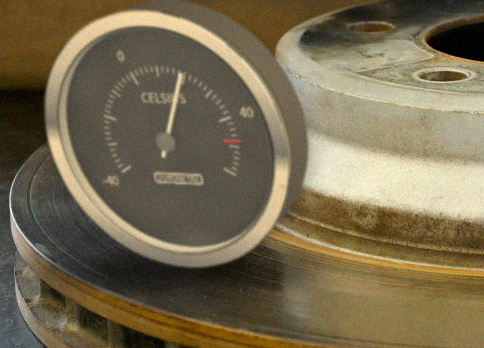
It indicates 20 °C
